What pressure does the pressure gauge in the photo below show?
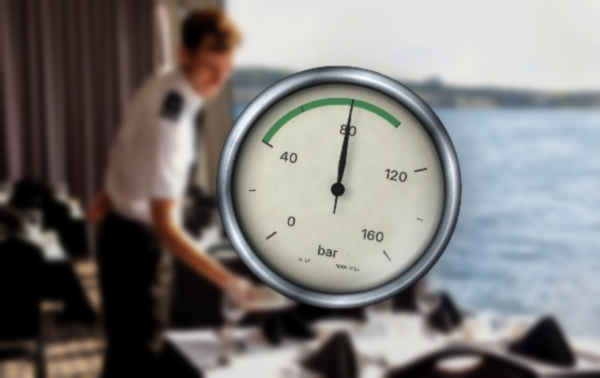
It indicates 80 bar
